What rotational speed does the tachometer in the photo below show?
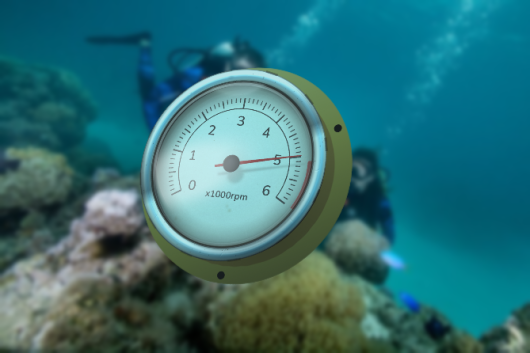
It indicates 5000 rpm
